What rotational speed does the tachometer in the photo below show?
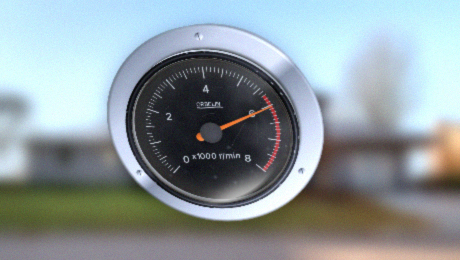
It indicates 6000 rpm
